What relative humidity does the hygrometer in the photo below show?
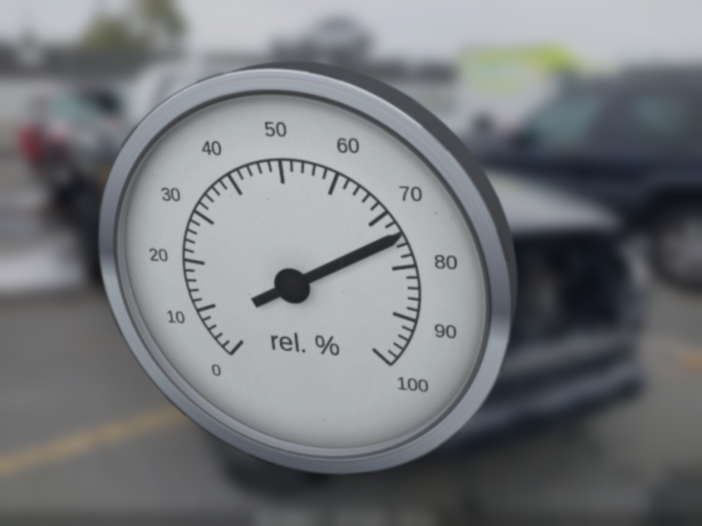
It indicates 74 %
